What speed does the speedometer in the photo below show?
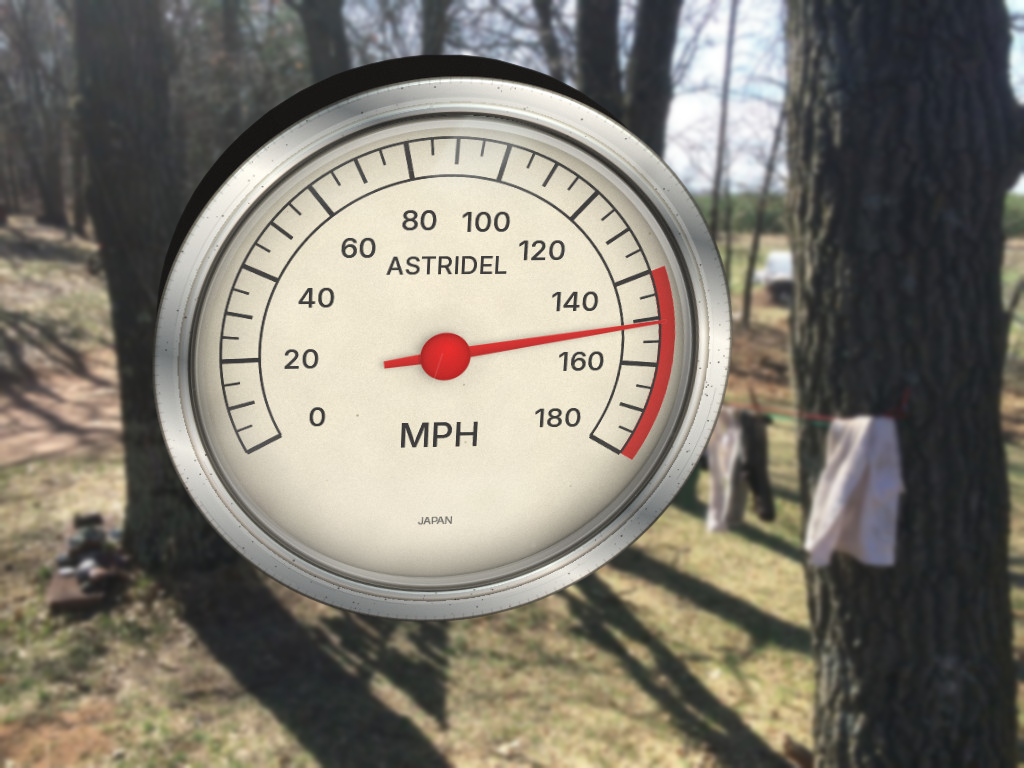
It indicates 150 mph
